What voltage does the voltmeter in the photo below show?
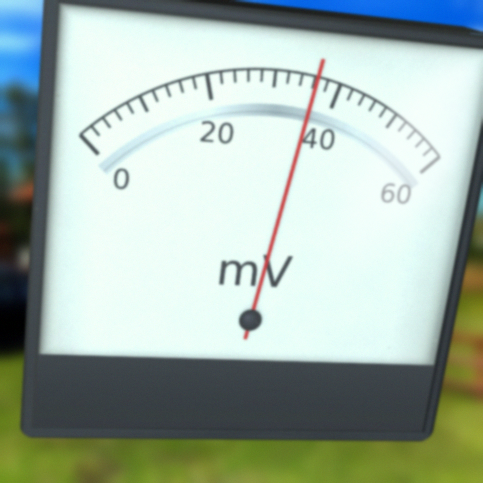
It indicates 36 mV
